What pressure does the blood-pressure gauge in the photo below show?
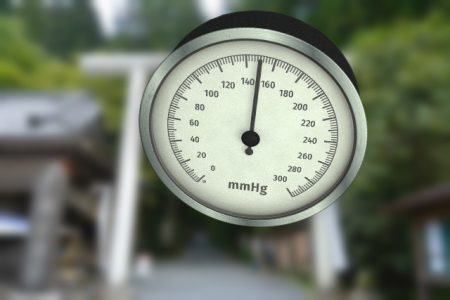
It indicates 150 mmHg
